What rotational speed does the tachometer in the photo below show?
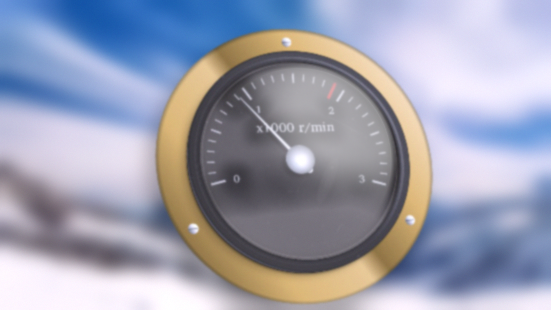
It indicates 900 rpm
